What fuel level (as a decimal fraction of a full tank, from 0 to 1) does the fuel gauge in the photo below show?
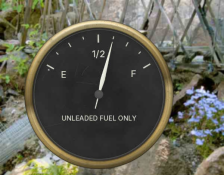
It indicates 0.625
